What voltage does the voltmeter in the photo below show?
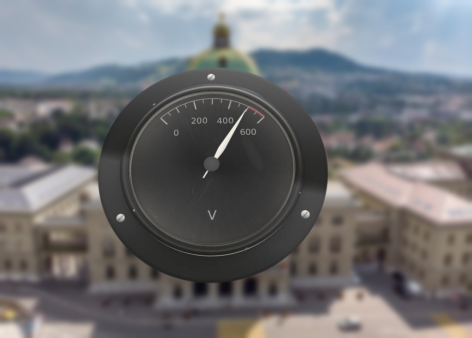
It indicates 500 V
